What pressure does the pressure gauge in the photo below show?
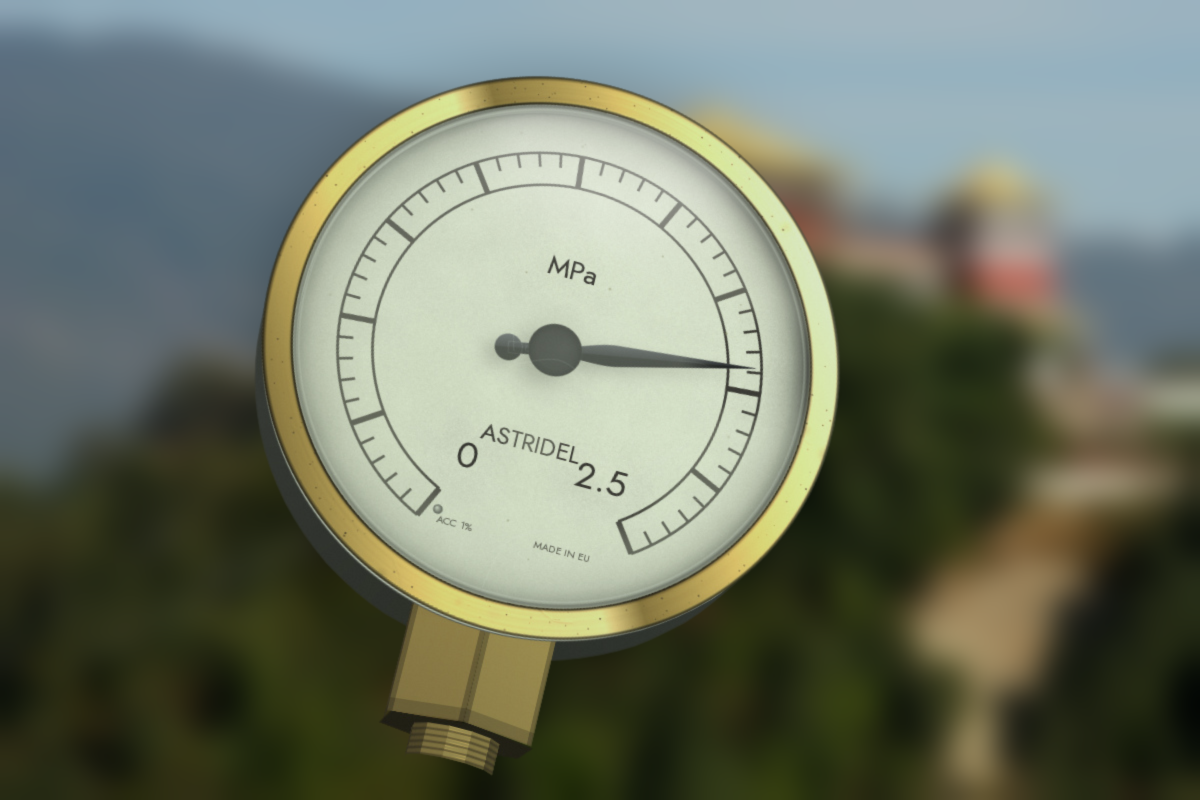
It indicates 1.95 MPa
